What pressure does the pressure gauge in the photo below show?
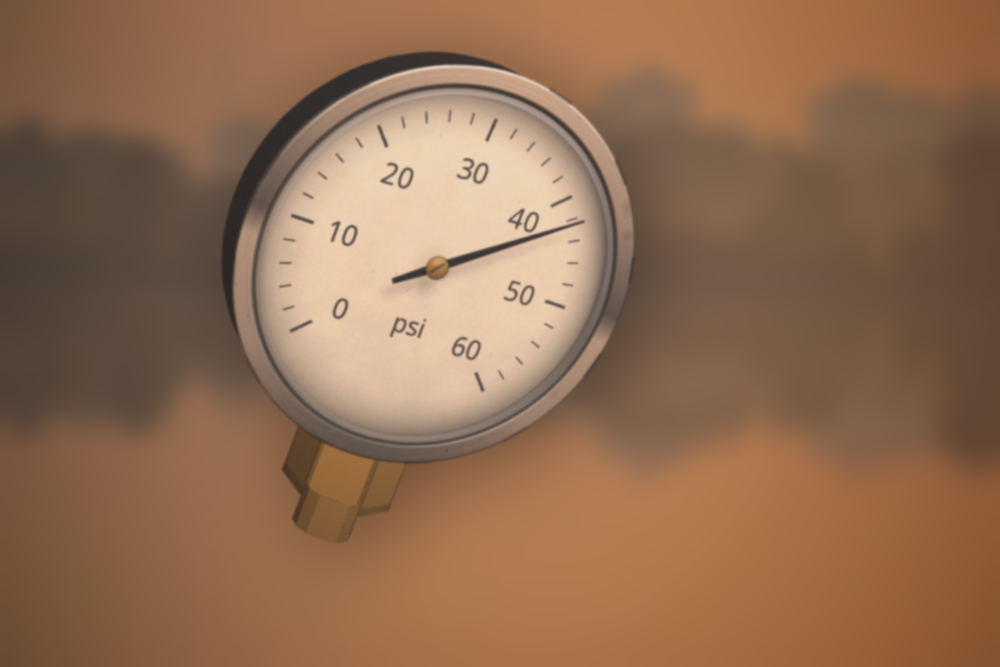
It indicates 42 psi
